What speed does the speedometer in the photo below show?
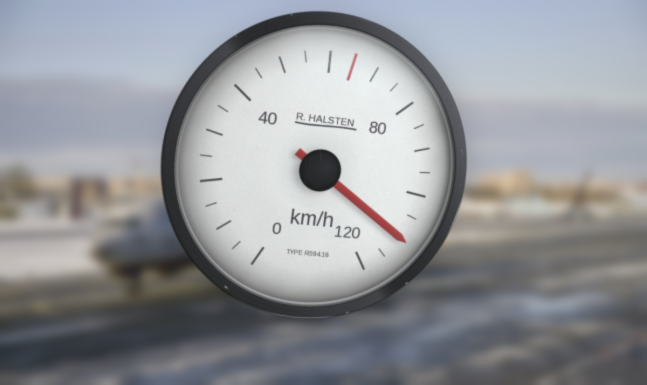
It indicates 110 km/h
